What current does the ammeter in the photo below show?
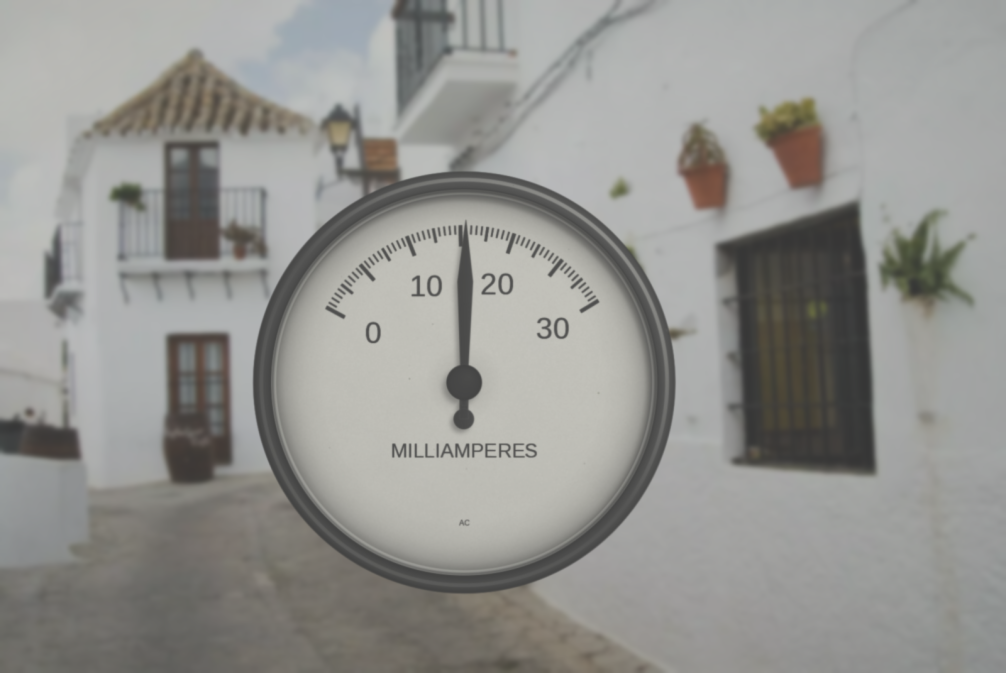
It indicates 15.5 mA
